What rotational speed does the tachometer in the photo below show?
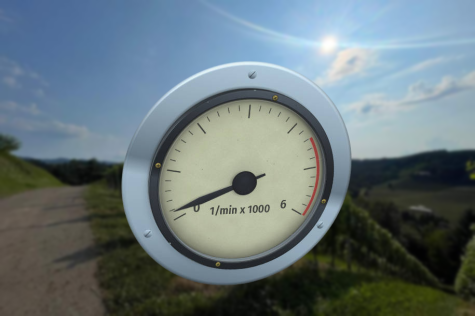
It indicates 200 rpm
